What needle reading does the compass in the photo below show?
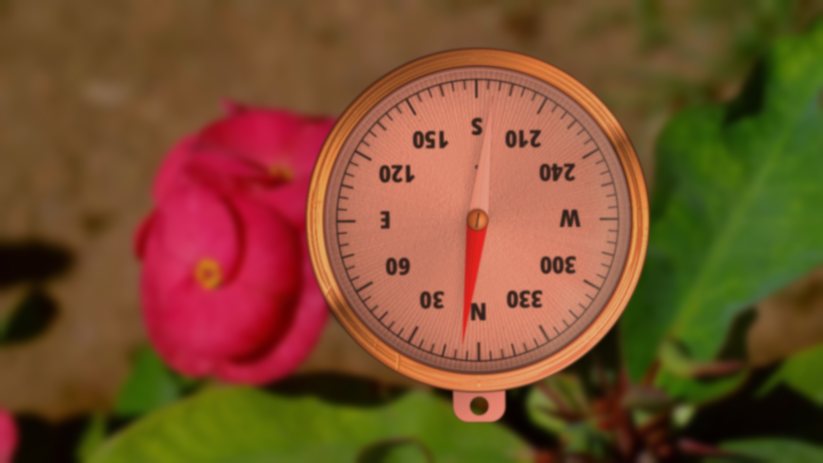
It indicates 7.5 °
